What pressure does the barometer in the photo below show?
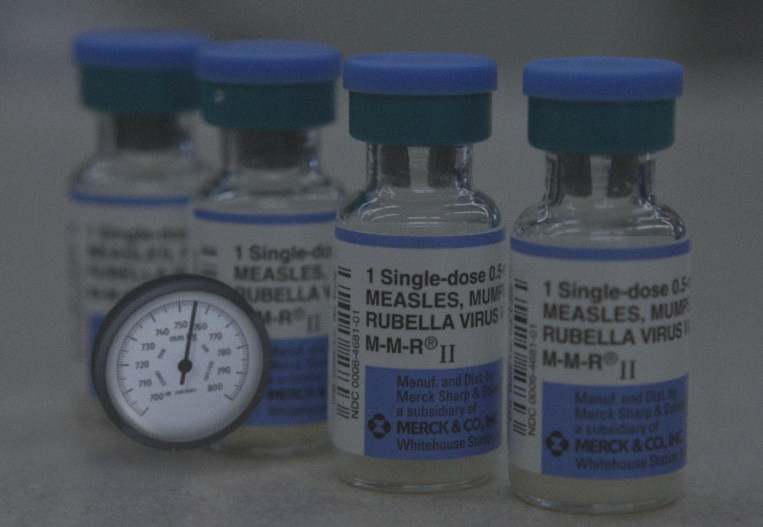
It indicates 755 mmHg
